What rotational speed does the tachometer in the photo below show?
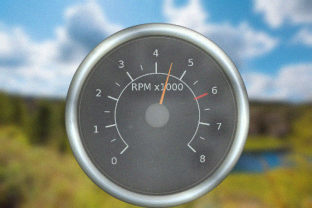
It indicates 4500 rpm
